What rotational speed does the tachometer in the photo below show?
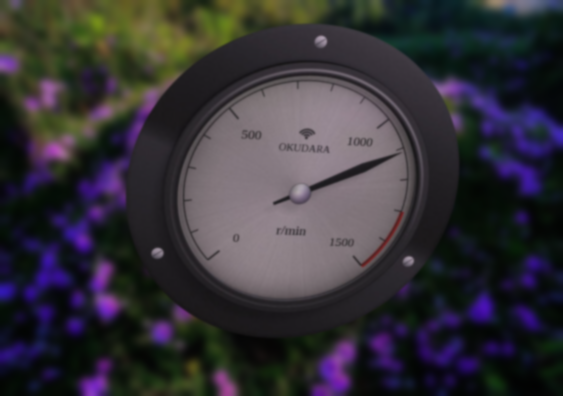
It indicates 1100 rpm
